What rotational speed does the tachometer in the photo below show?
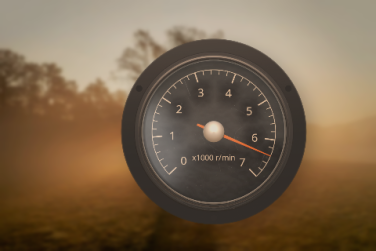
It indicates 6400 rpm
